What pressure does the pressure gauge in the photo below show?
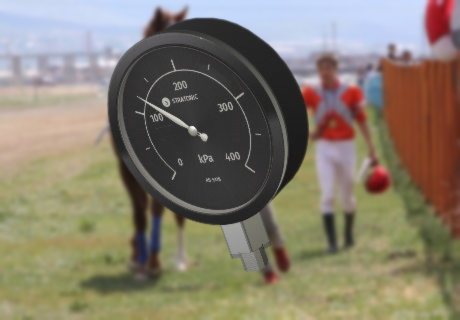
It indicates 125 kPa
